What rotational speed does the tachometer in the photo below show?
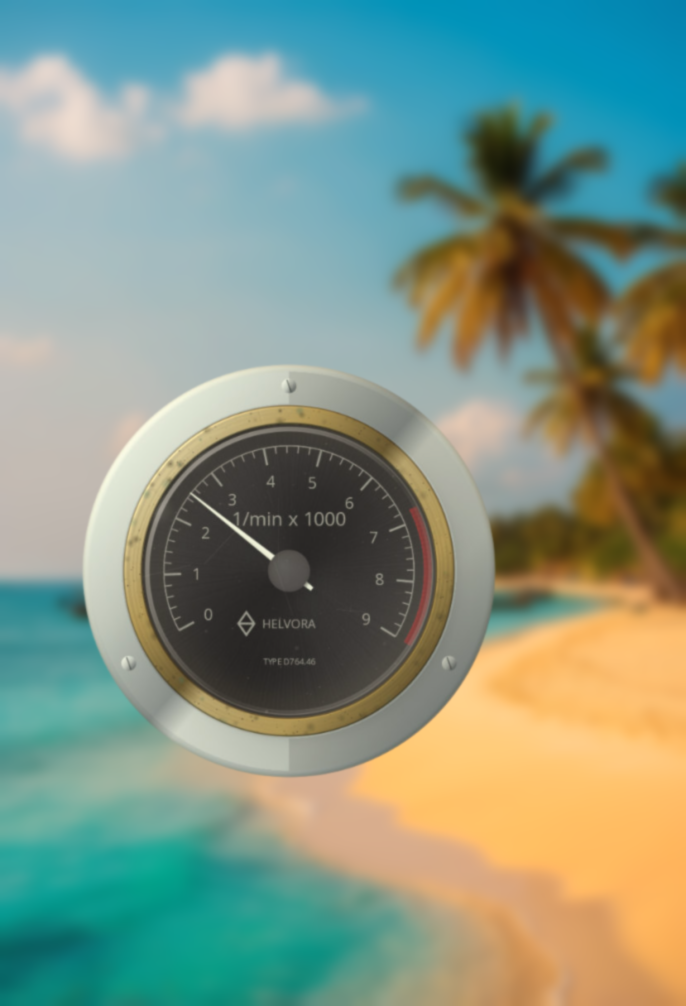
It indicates 2500 rpm
